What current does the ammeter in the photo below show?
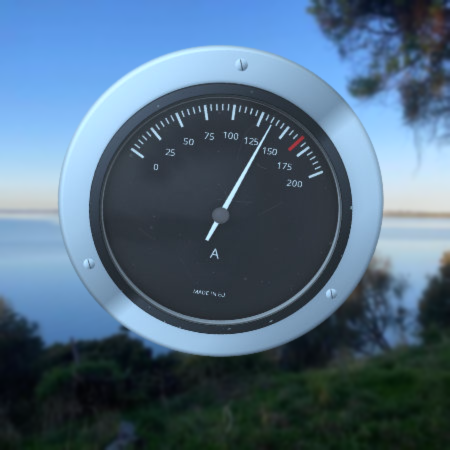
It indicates 135 A
